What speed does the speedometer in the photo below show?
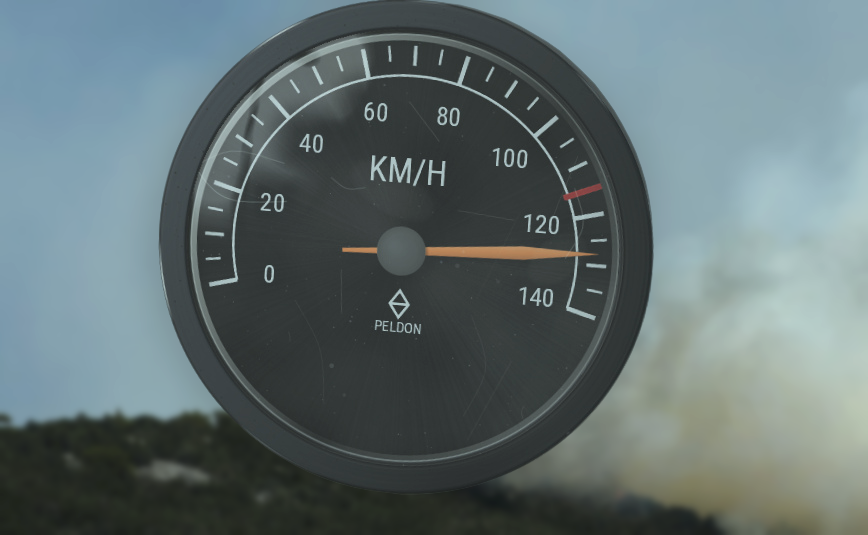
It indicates 127.5 km/h
